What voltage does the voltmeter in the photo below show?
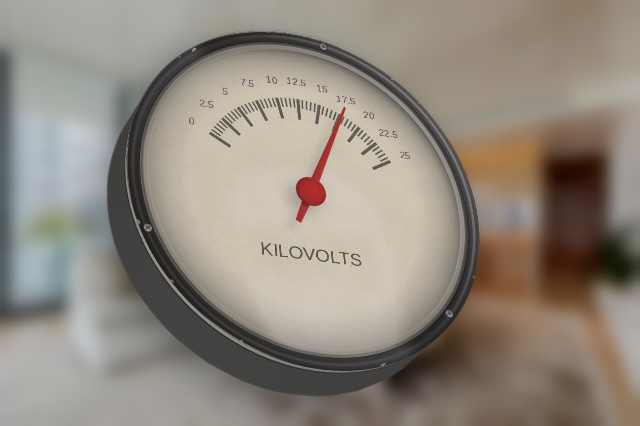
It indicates 17.5 kV
